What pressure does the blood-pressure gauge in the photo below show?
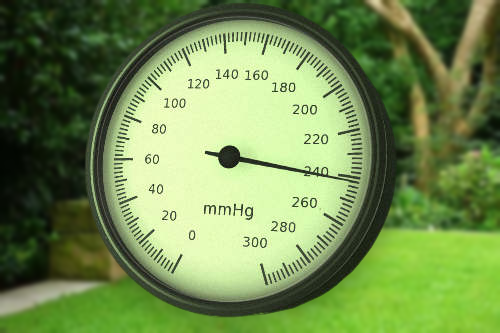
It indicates 242 mmHg
